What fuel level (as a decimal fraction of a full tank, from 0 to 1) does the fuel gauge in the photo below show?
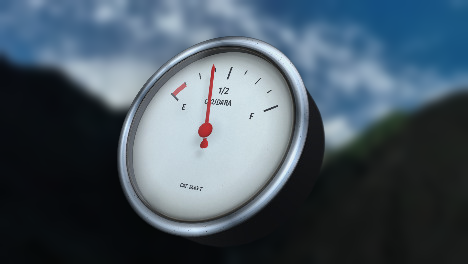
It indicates 0.375
